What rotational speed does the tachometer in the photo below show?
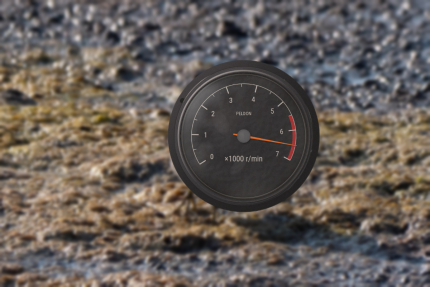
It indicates 6500 rpm
